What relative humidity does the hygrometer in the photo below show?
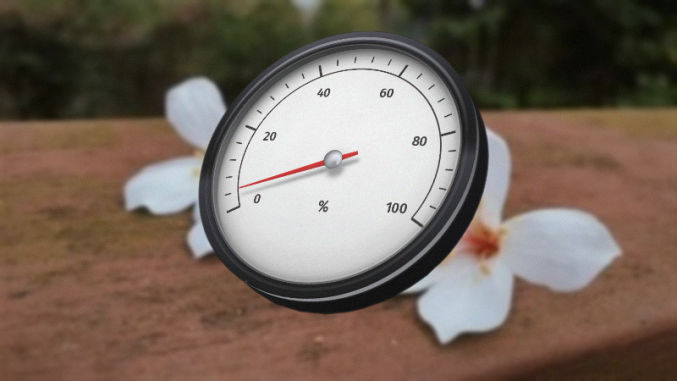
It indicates 4 %
